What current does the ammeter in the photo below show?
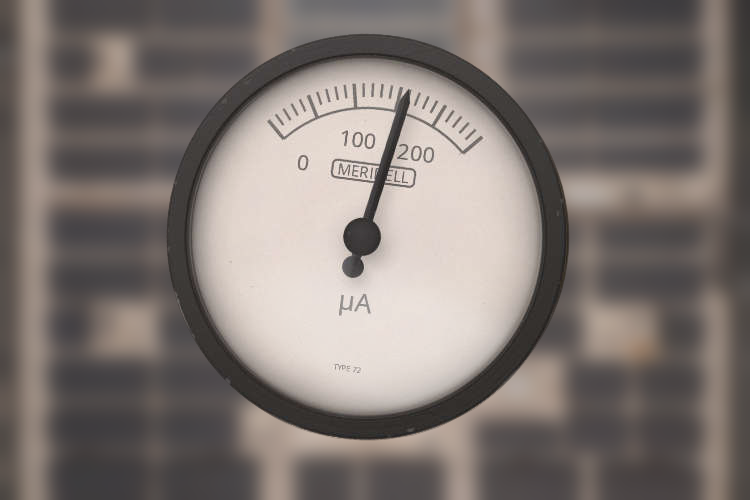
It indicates 160 µA
